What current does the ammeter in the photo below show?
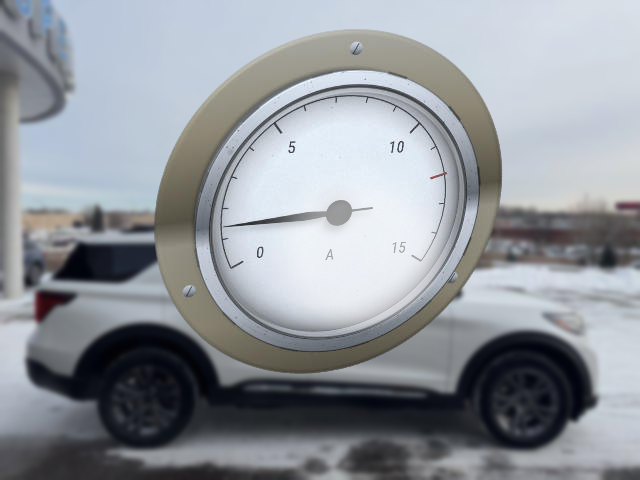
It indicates 1.5 A
